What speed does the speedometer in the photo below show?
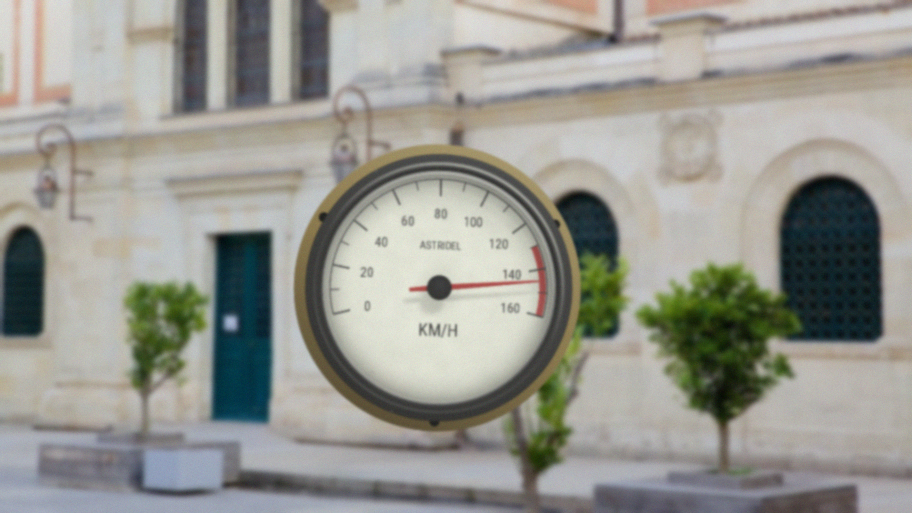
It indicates 145 km/h
